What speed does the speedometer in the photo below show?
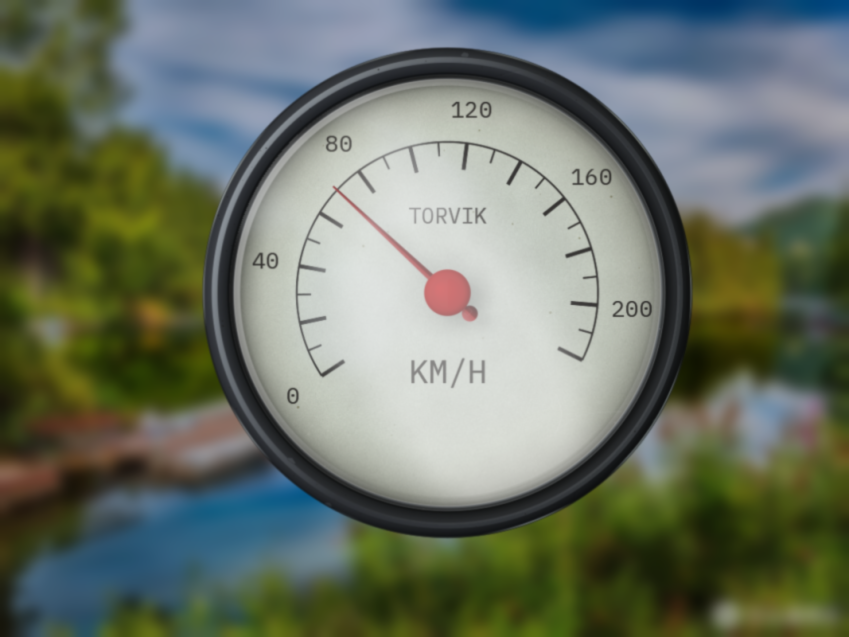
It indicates 70 km/h
